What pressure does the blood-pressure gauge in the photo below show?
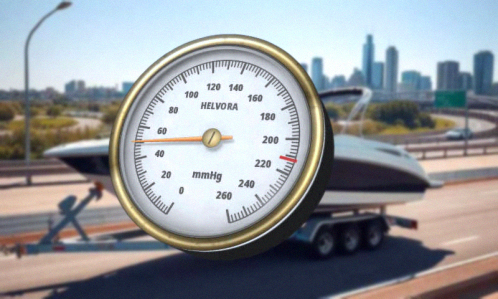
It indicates 50 mmHg
